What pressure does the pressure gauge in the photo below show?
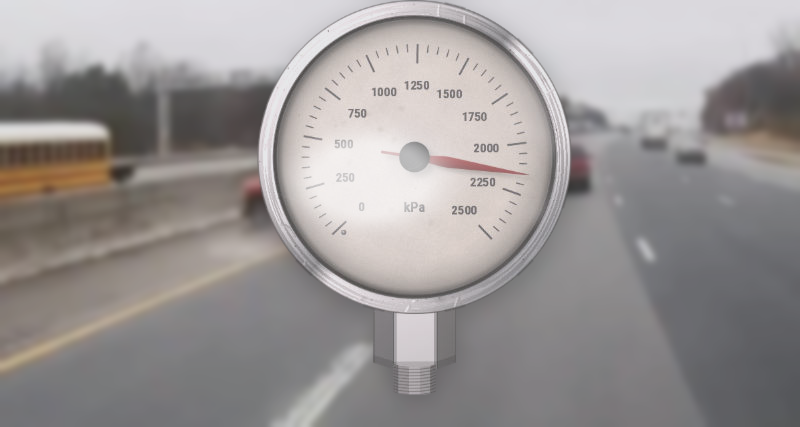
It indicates 2150 kPa
